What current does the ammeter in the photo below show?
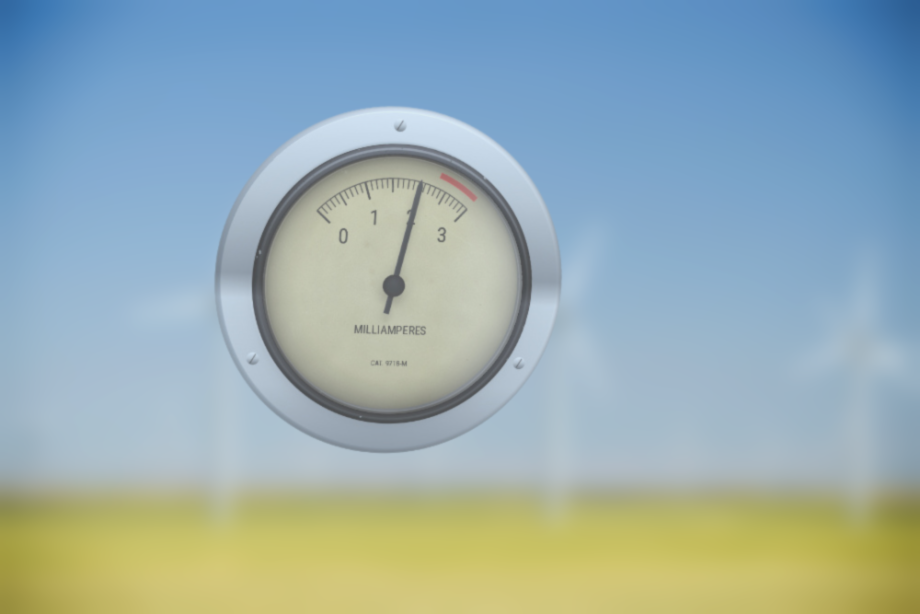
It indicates 2 mA
